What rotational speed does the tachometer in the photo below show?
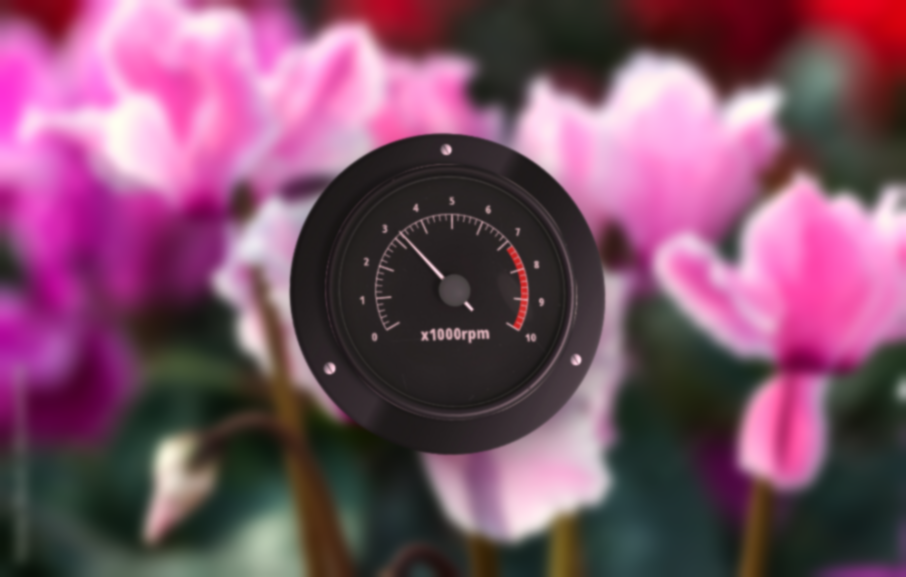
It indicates 3200 rpm
